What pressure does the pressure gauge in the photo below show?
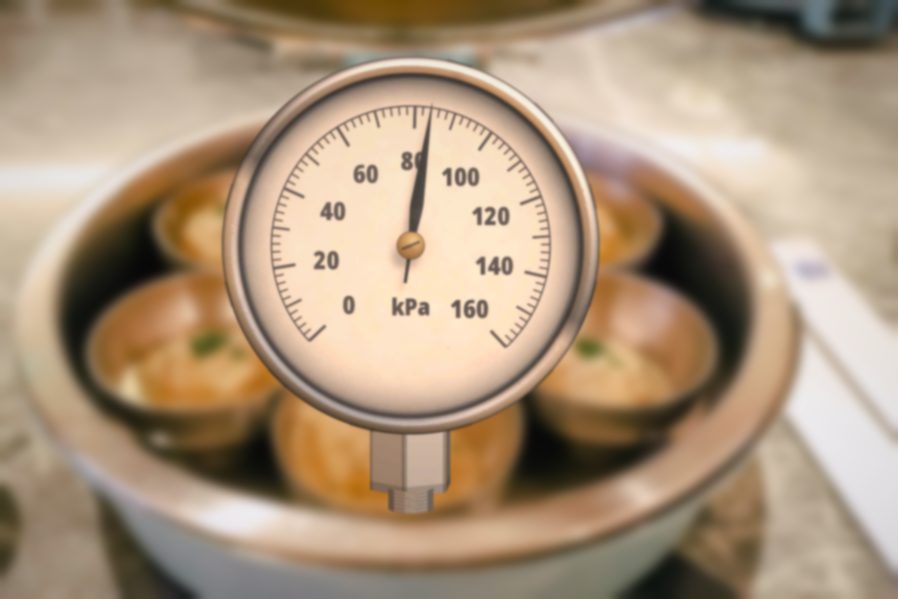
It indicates 84 kPa
